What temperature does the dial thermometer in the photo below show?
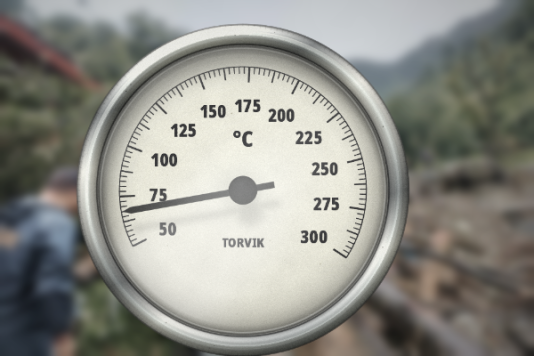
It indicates 67.5 °C
